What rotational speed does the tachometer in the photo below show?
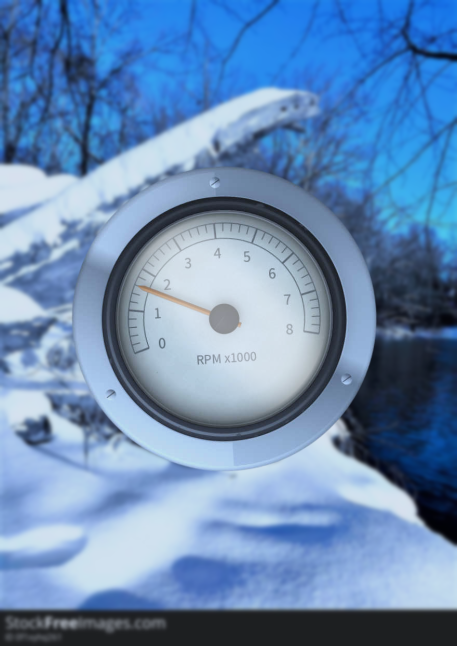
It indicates 1600 rpm
